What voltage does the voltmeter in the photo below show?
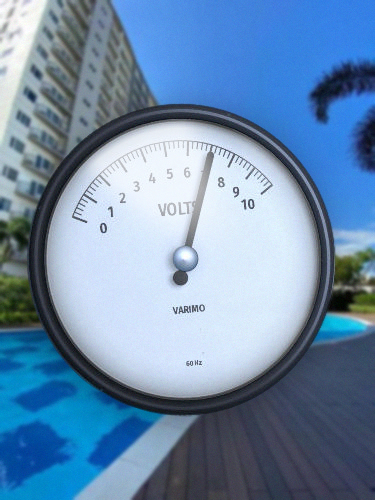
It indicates 7 V
